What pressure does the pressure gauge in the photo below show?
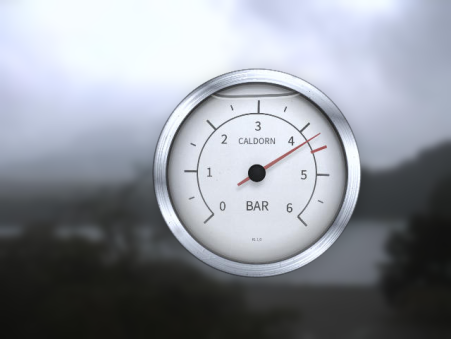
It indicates 4.25 bar
